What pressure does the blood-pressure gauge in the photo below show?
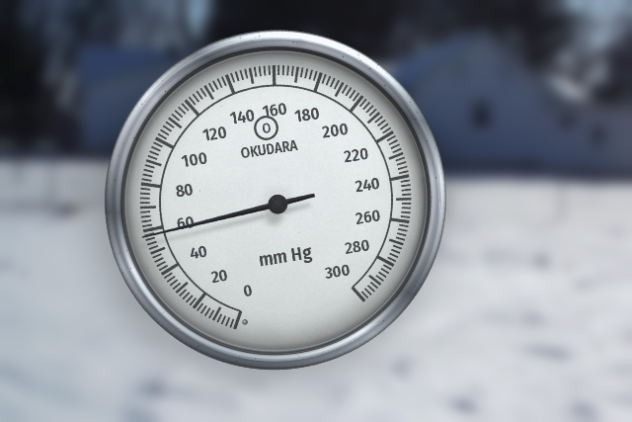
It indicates 58 mmHg
